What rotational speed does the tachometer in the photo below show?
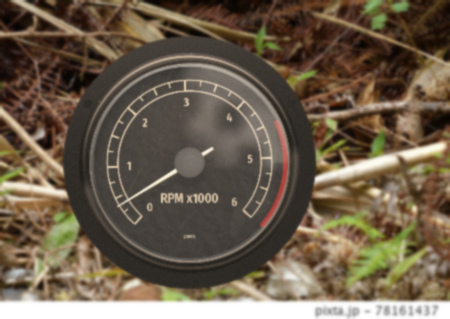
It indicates 375 rpm
